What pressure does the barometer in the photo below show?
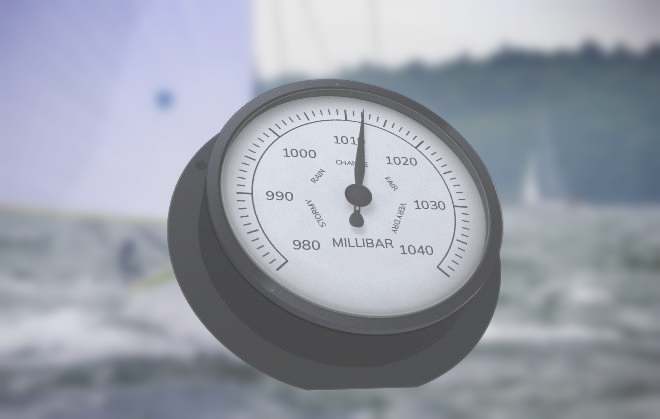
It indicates 1012 mbar
